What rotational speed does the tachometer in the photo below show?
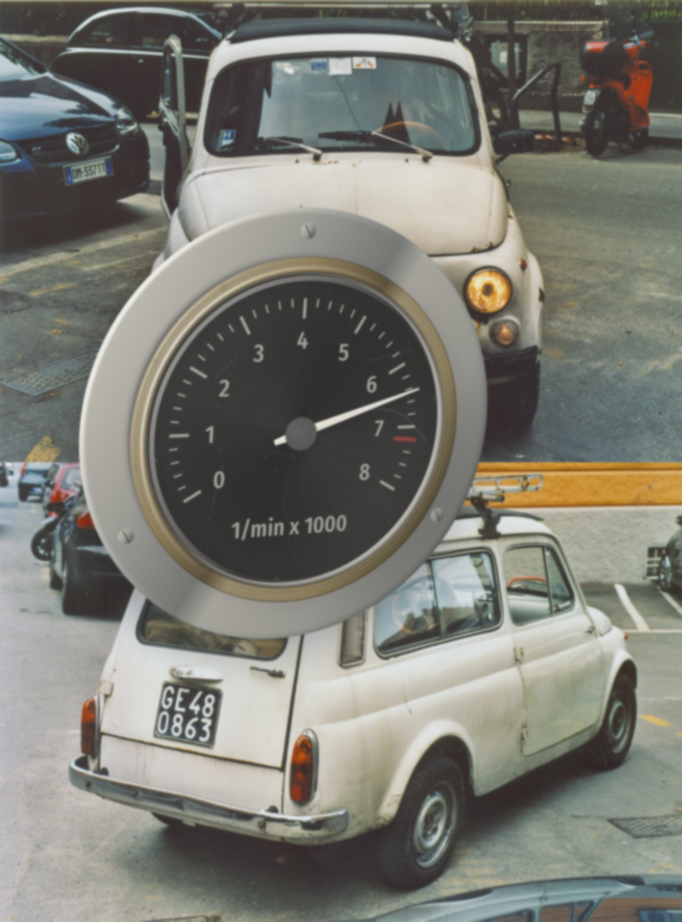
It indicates 6400 rpm
